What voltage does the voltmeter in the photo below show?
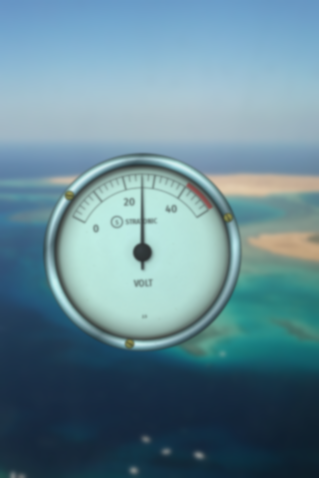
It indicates 26 V
